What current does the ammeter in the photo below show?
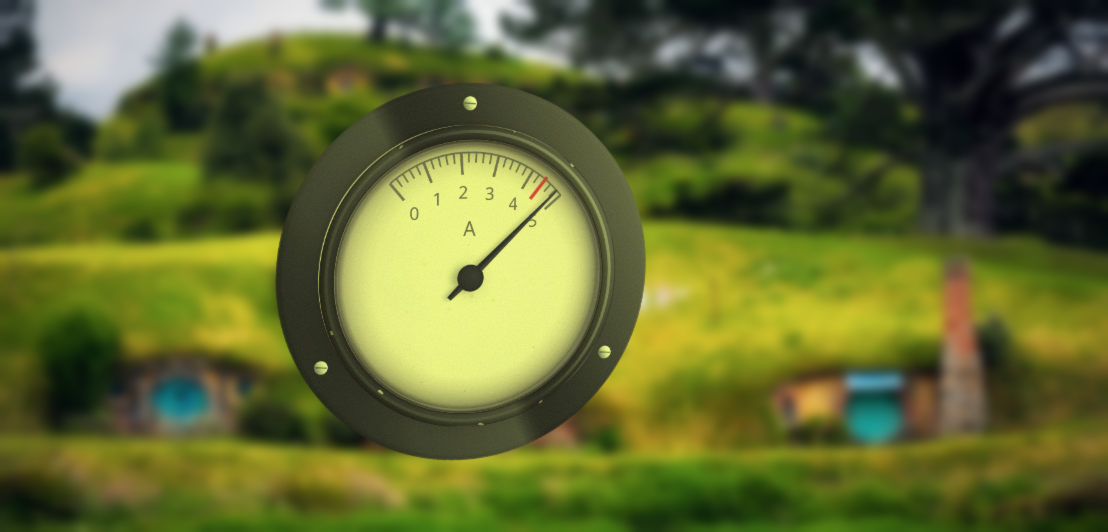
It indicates 4.8 A
